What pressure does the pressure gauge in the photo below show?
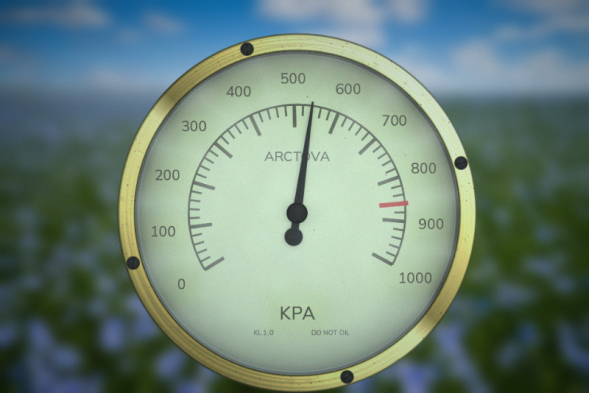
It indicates 540 kPa
